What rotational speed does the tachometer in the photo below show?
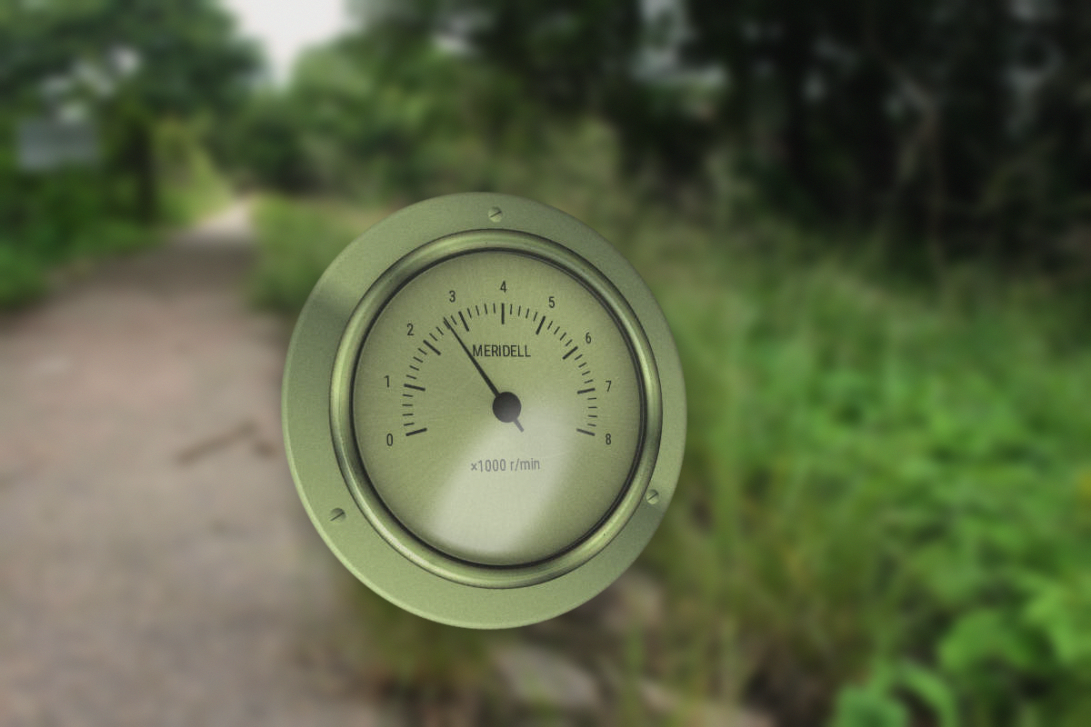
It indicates 2600 rpm
